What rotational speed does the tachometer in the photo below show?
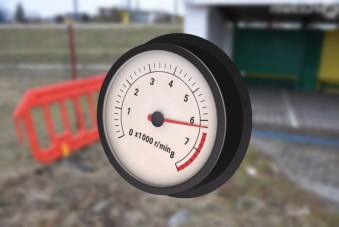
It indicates 6200 rpm
